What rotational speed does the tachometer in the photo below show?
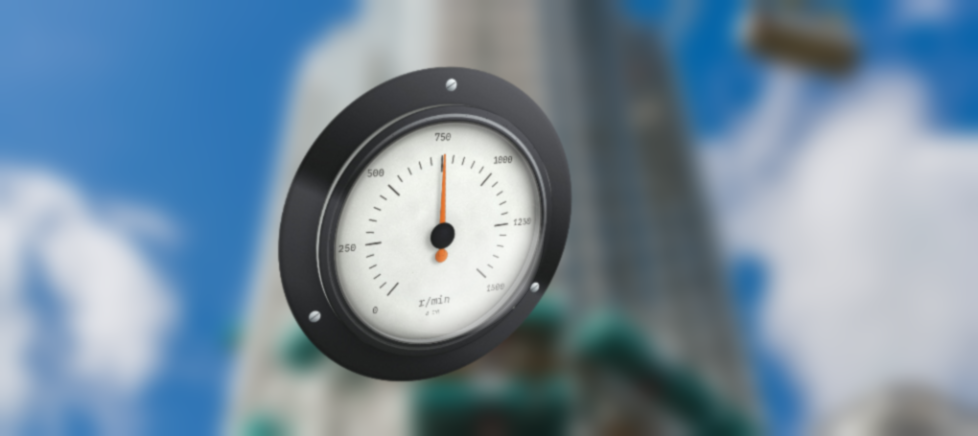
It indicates 750 rpm
